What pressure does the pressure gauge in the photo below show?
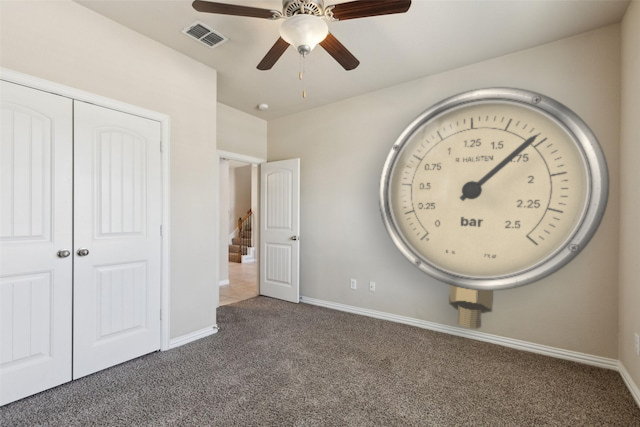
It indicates 1.7 bar
